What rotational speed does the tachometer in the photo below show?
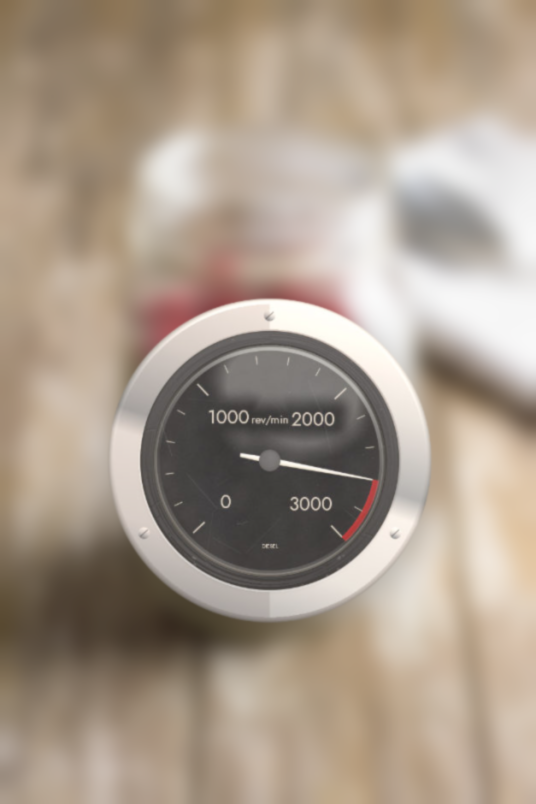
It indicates 2600 rpm
